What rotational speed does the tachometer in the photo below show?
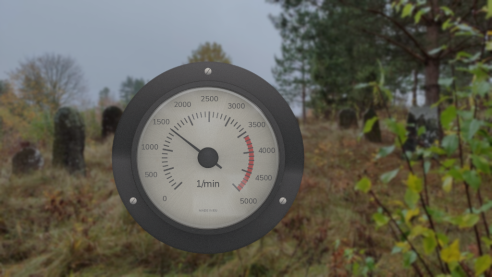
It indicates 1500 rpm
